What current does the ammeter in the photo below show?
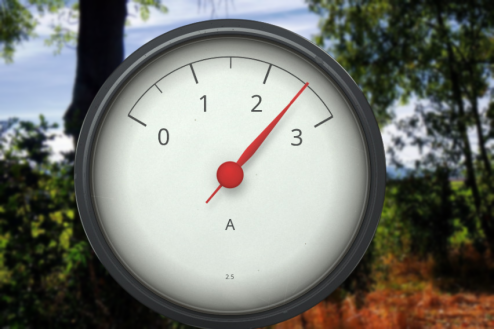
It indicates 2.5 A
